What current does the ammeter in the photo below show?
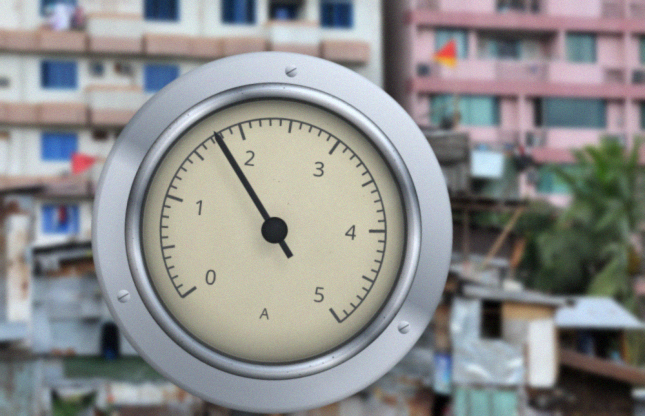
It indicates 1.75 A
